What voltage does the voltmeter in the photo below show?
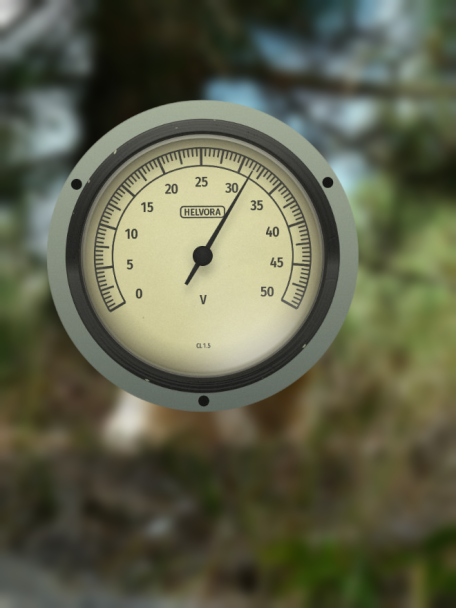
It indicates 31.5 V
